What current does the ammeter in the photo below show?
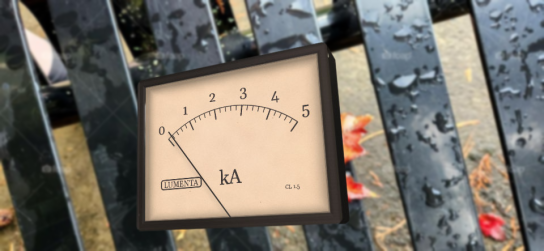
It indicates 0.2 kA
